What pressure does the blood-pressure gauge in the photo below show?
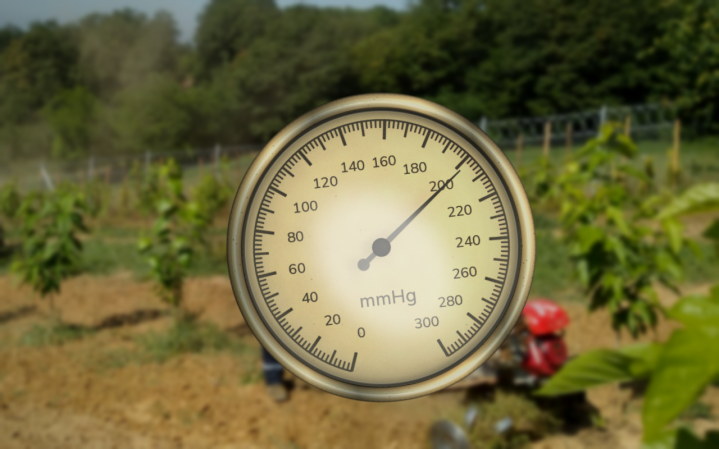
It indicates 202 mmHg
